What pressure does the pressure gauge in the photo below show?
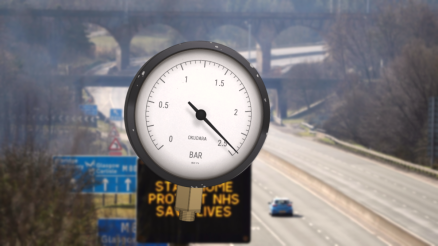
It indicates 2.45 bar
